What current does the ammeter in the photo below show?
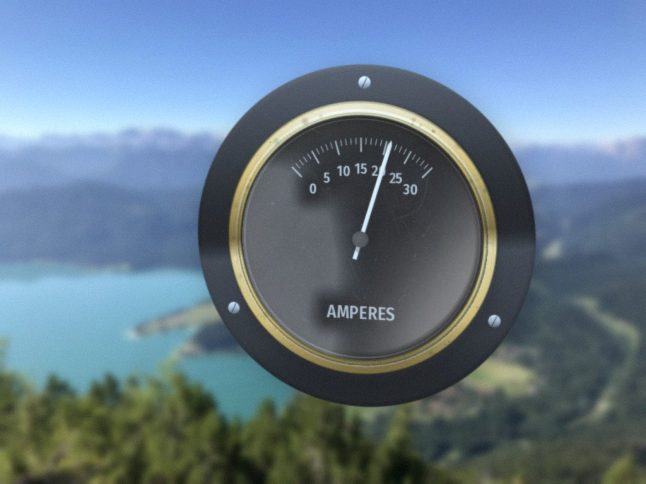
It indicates 21 A
